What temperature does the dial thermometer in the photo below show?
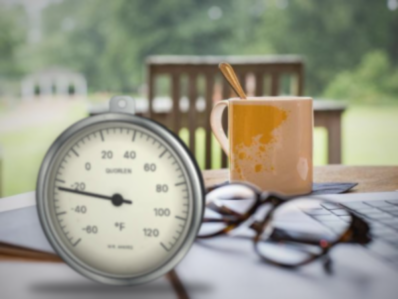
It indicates -24 °F
